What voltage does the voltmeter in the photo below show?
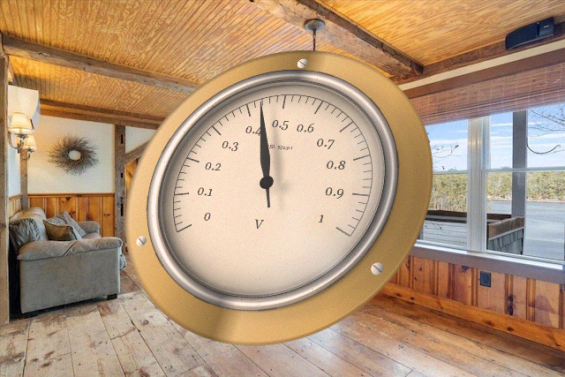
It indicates 0.44 V
